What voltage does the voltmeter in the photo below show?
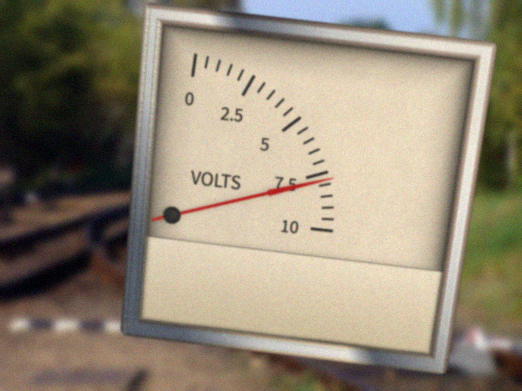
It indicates 7.75 V
